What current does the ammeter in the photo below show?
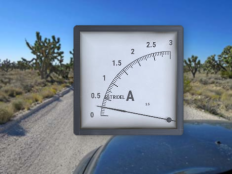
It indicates 0.25 A
